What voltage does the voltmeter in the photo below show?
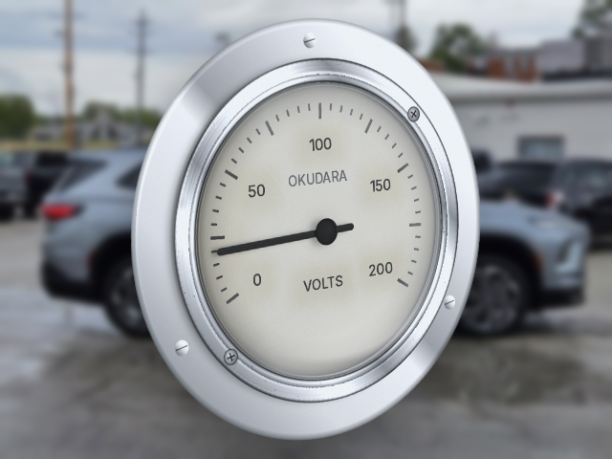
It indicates 20 V
